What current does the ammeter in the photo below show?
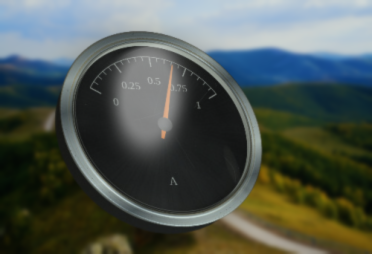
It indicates 0.65 A
